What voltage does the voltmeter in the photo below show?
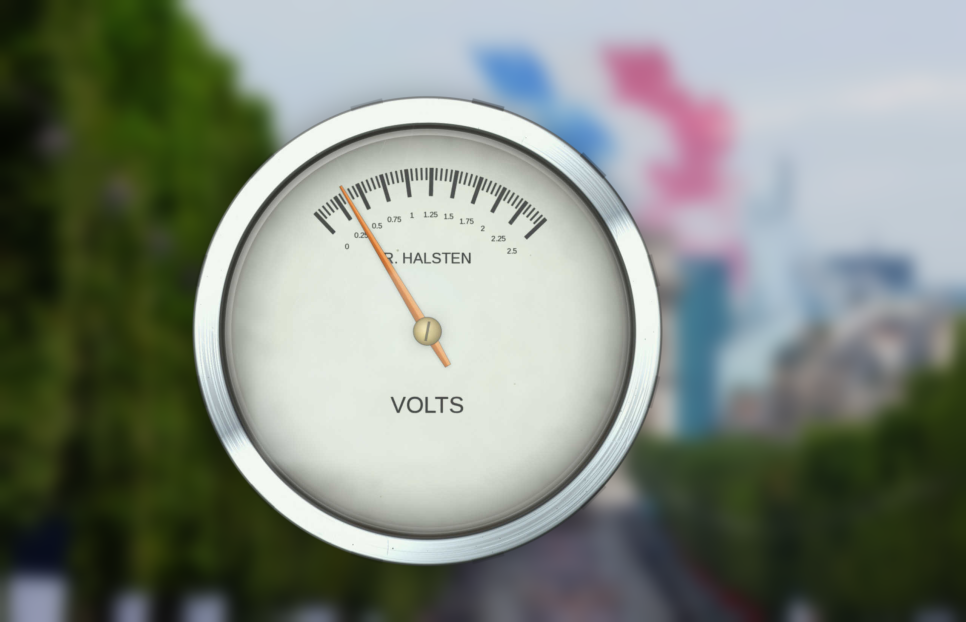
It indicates 0.35 V
